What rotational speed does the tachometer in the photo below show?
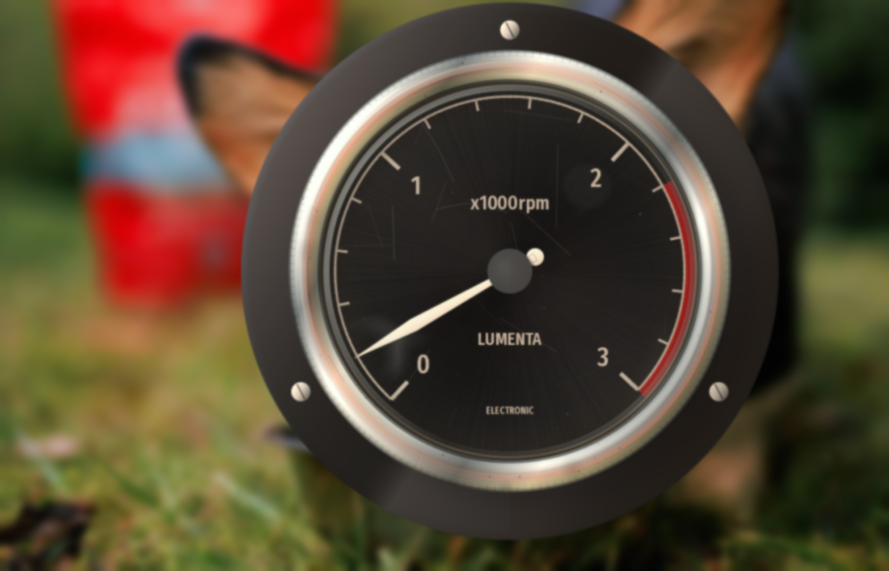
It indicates 200 rpm
